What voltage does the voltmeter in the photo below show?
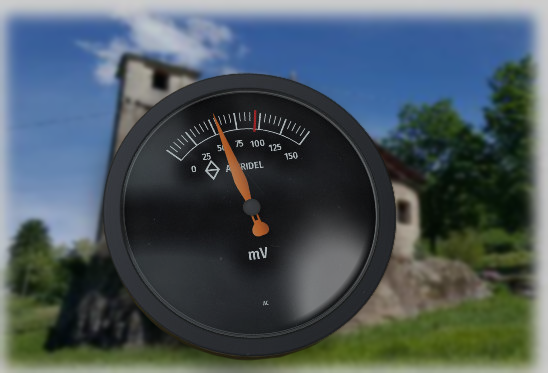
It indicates 55 mV
